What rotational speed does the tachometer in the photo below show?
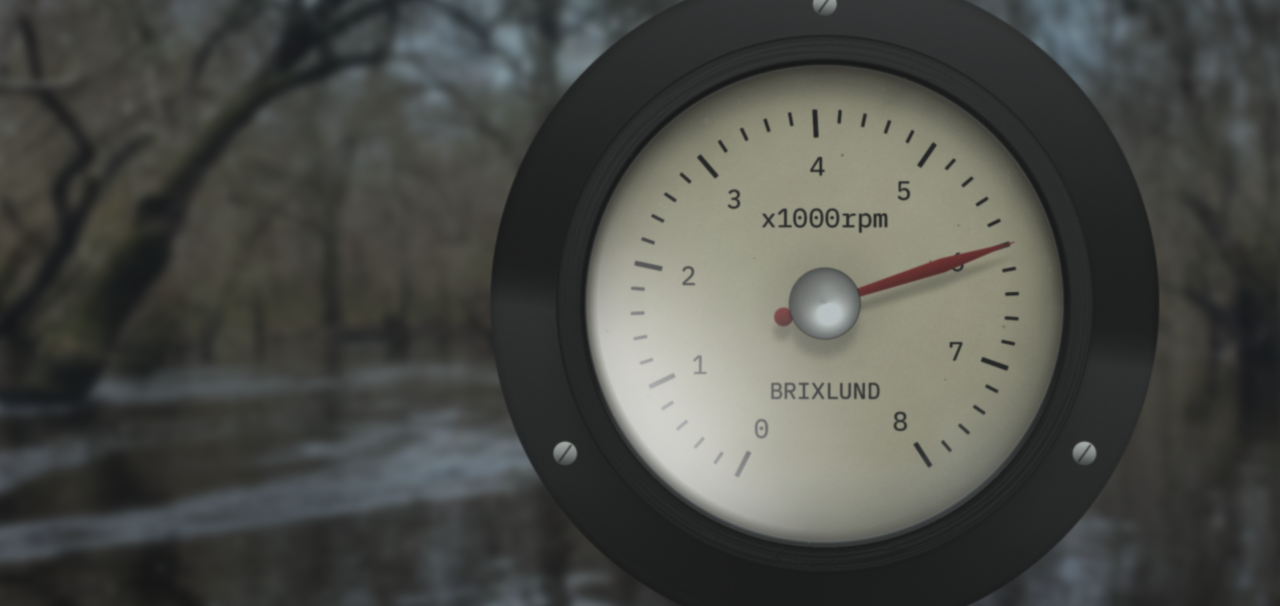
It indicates 6000 rpm
